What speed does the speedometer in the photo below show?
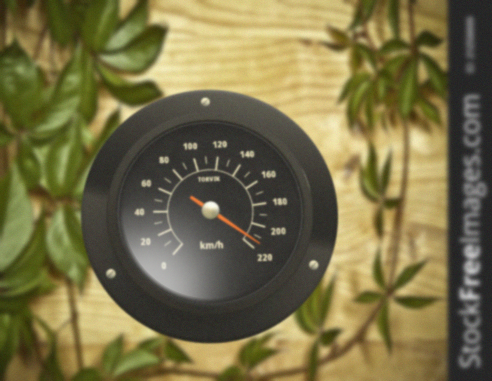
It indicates 215 km/h
